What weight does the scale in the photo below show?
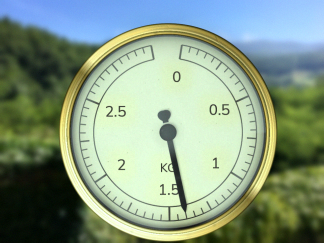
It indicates 1.4 kg
